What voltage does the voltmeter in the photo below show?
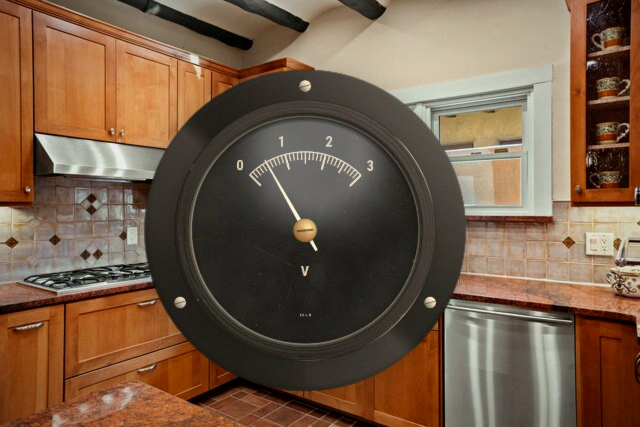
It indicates 0.5 V
